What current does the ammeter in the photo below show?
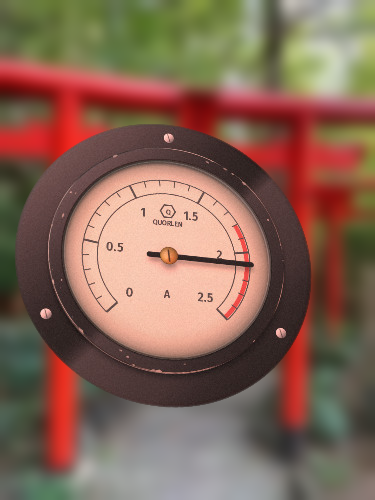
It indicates 2.1 A
